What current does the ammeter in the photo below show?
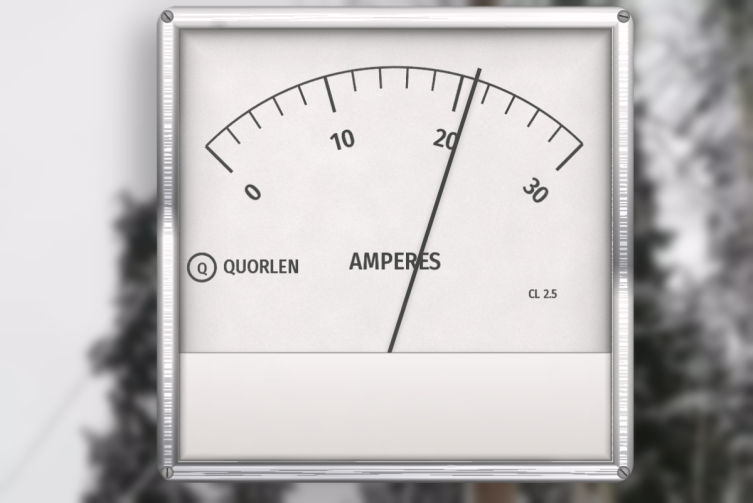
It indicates 21 A
